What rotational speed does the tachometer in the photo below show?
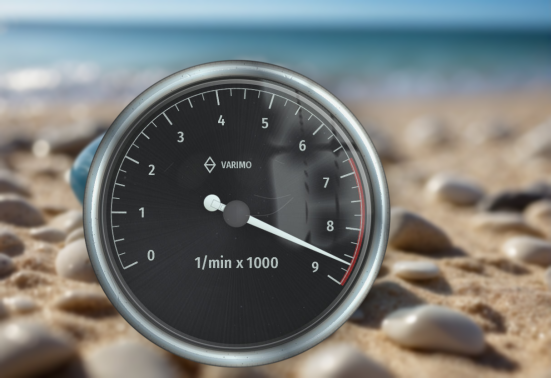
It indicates 8625 rpm
